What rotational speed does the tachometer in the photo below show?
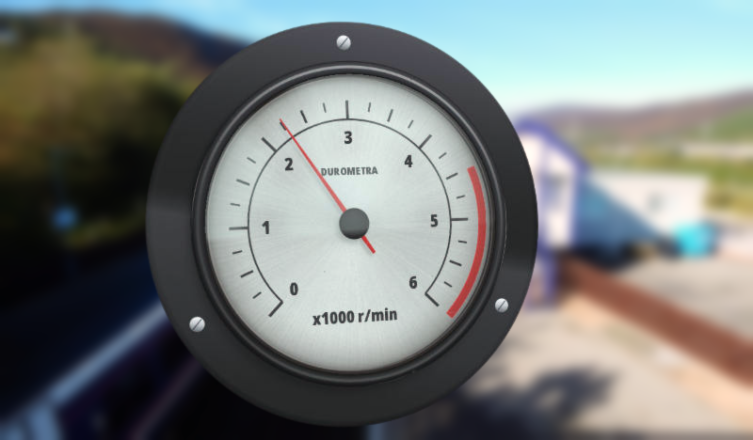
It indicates 2250 rpm
